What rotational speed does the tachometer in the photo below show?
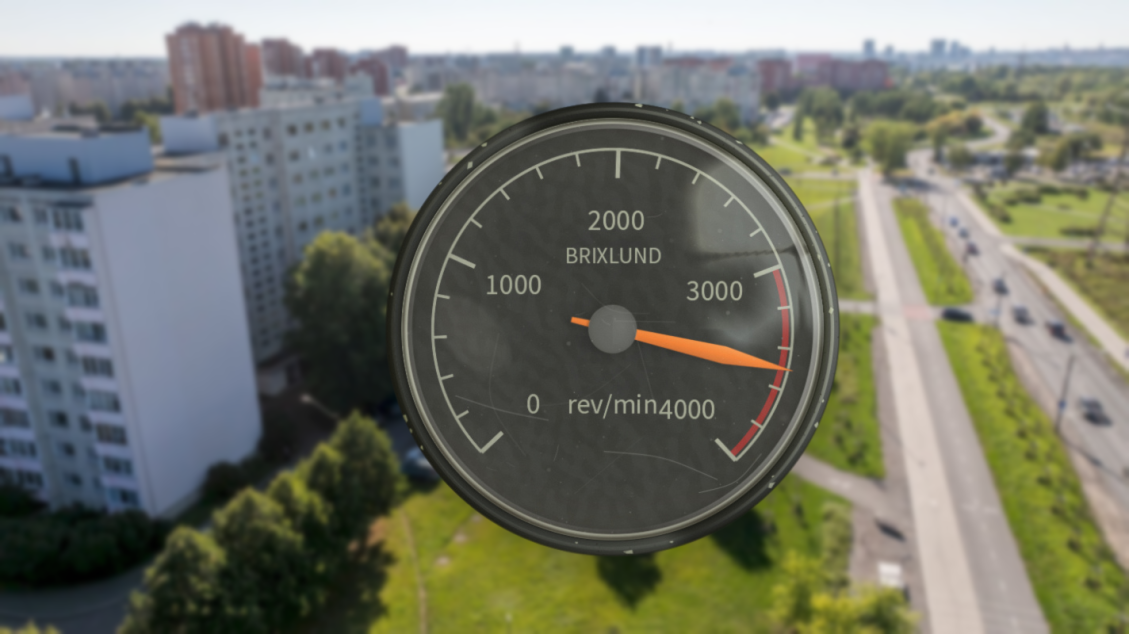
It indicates 3500 rpm
